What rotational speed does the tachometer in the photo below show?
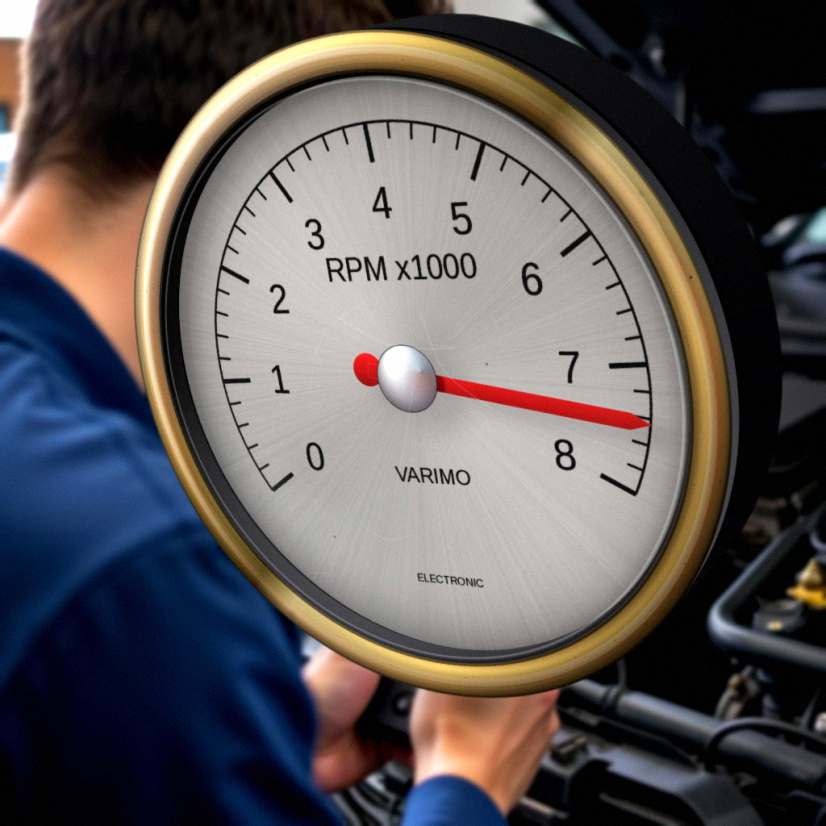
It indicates 7400 rpm
